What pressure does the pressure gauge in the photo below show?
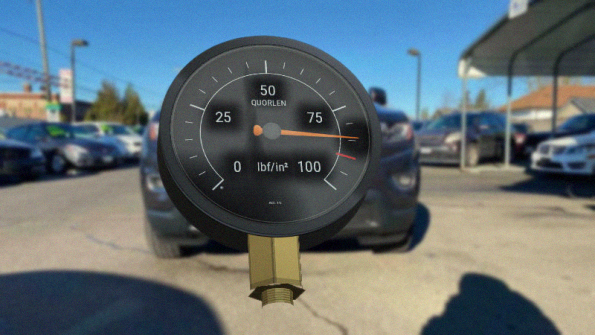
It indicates 85 psi
